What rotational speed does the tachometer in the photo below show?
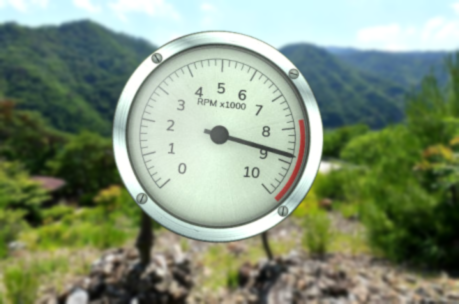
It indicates 8800 rpm
